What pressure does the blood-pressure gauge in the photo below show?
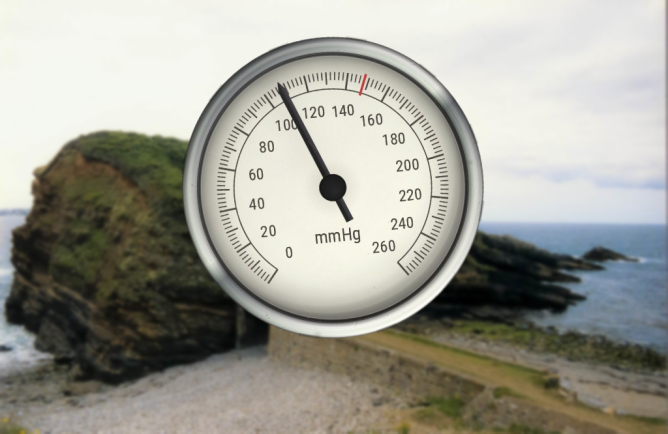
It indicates 108 mmHg
